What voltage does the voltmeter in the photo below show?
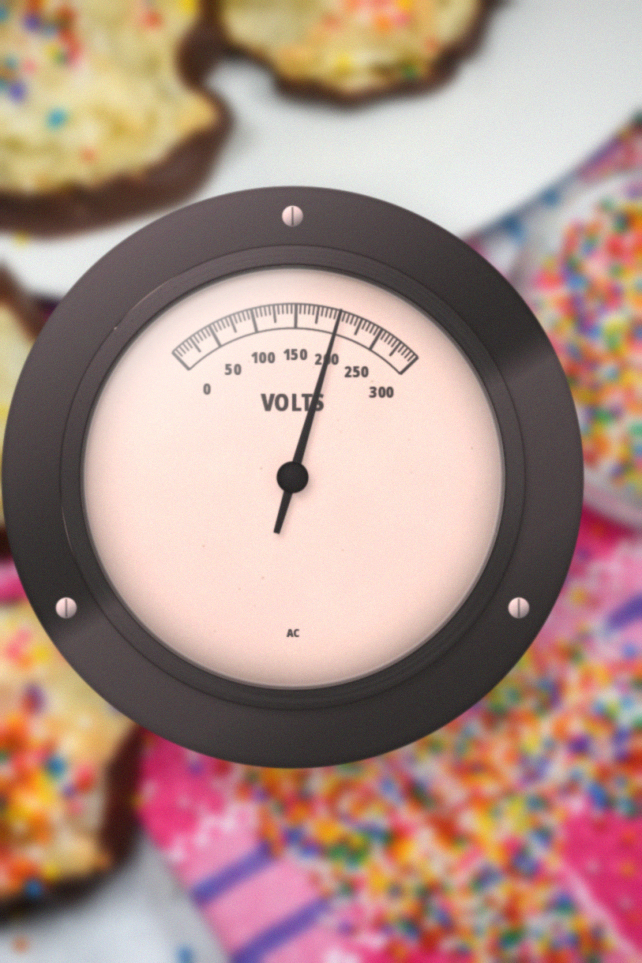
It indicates 200 V
